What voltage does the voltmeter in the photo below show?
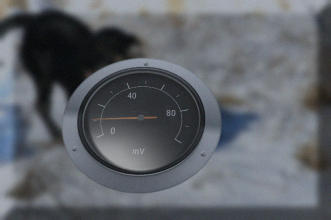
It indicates 10 mV
